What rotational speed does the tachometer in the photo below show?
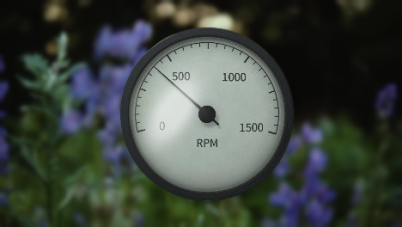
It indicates 400 rpm
